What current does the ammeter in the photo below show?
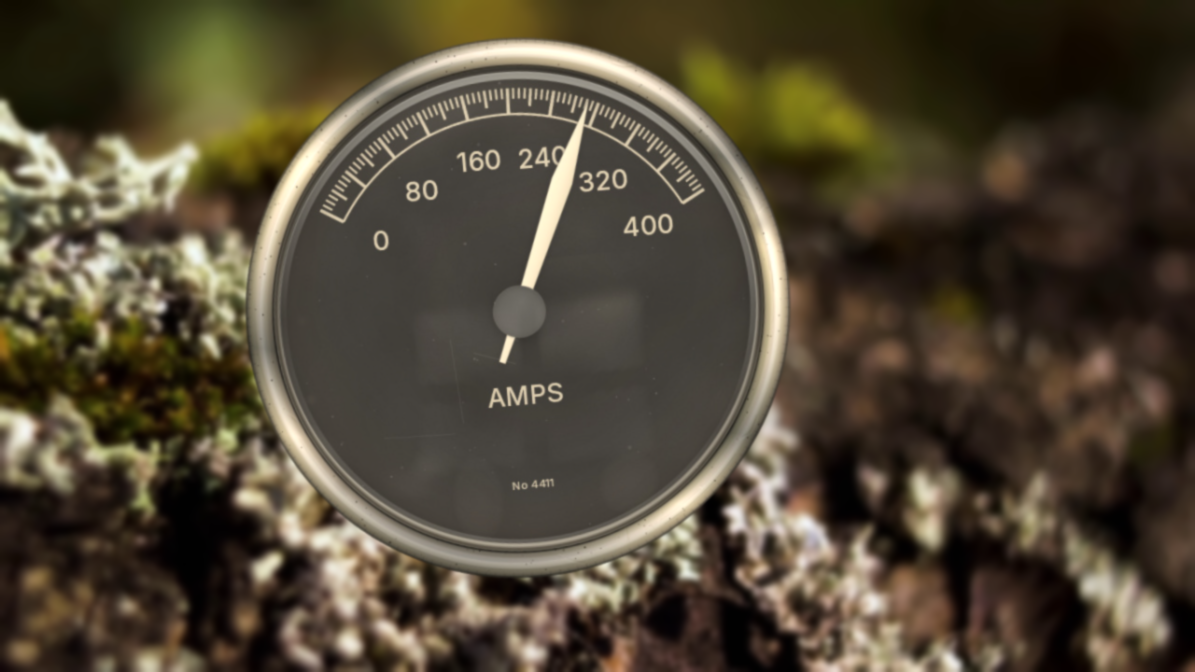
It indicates 270 A
